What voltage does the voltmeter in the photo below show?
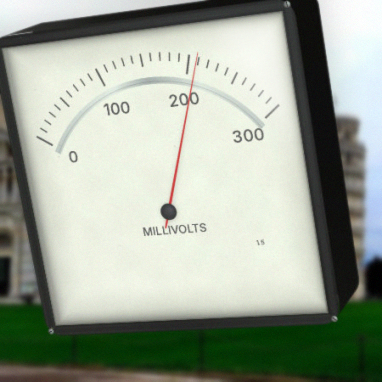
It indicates 210 mV
